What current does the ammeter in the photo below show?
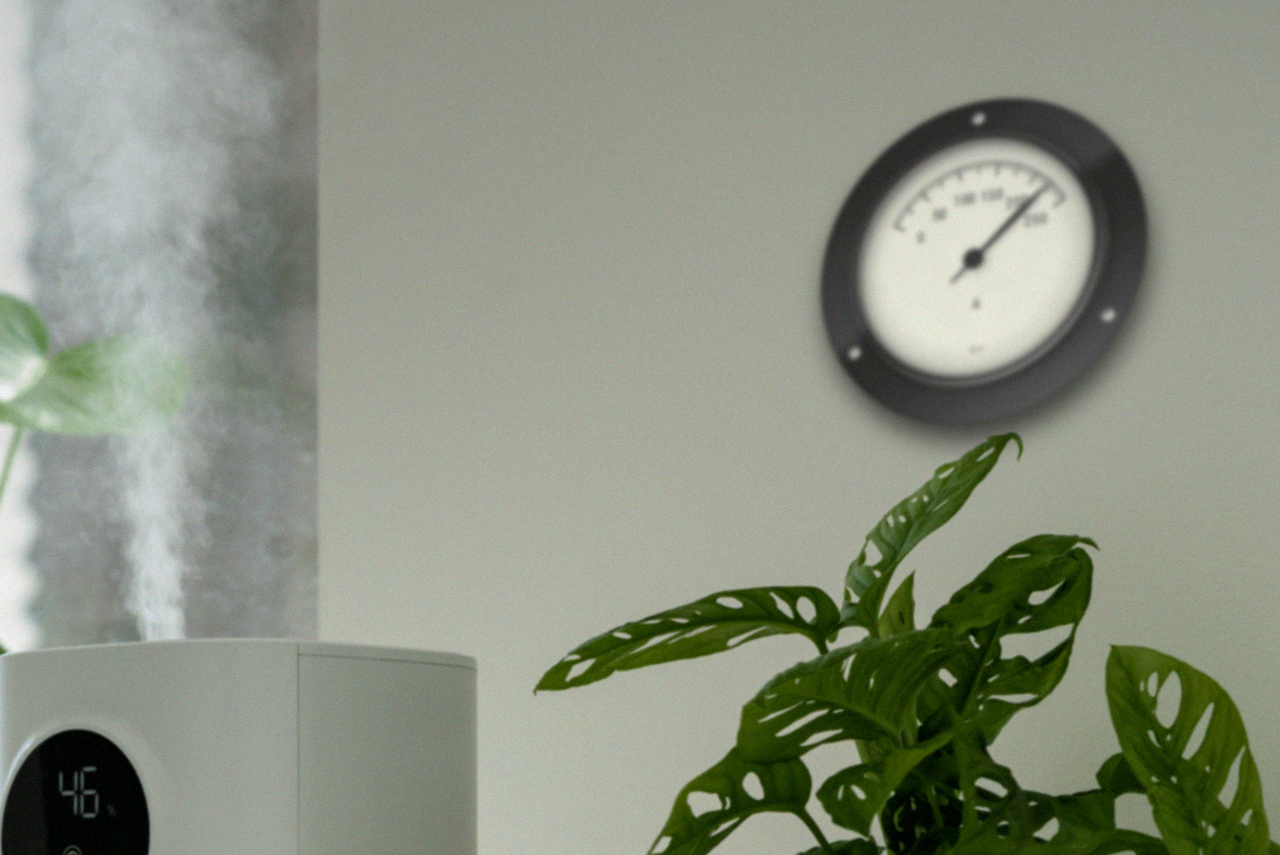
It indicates 225 A
